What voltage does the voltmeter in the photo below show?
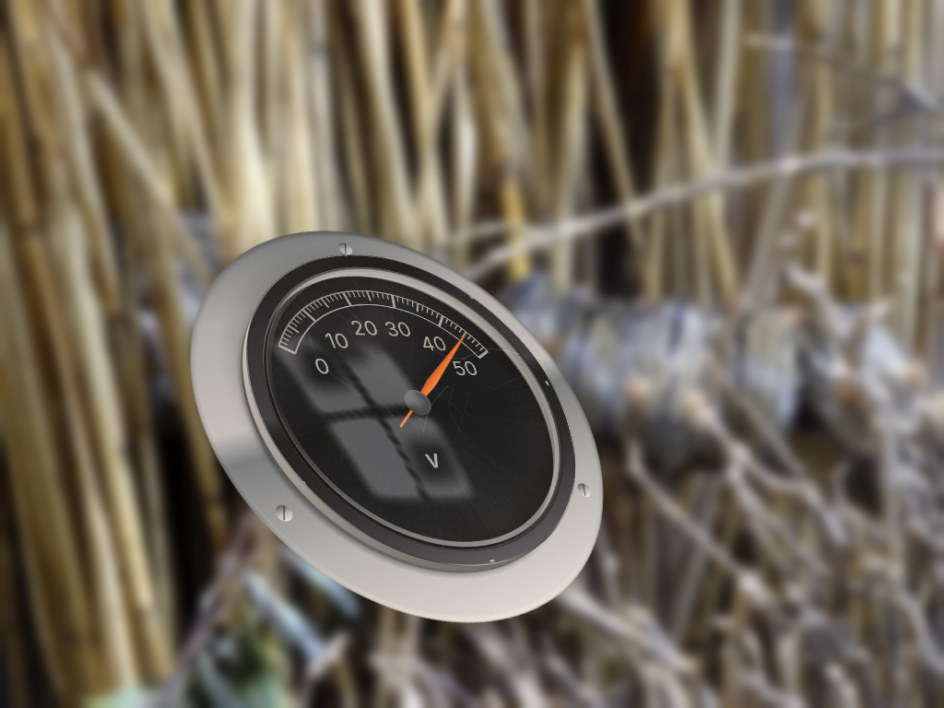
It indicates 45 V
